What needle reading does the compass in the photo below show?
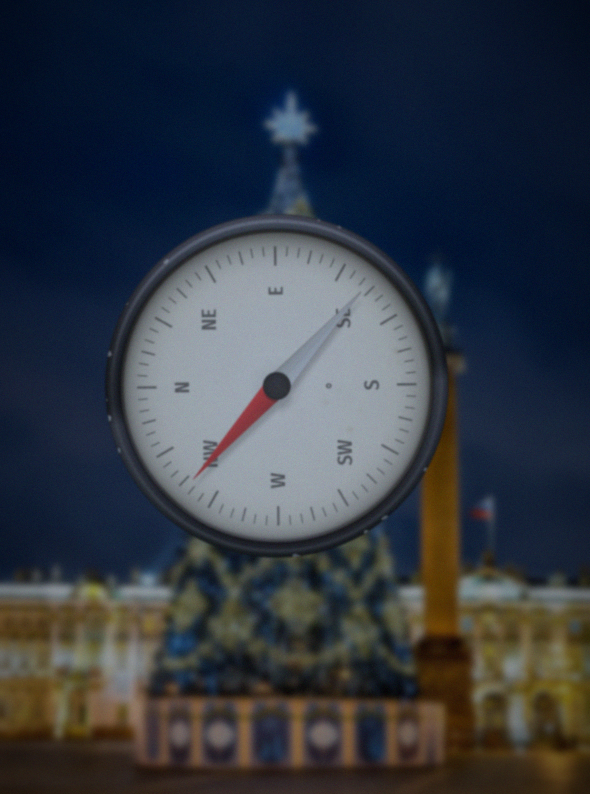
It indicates 312.5 °
